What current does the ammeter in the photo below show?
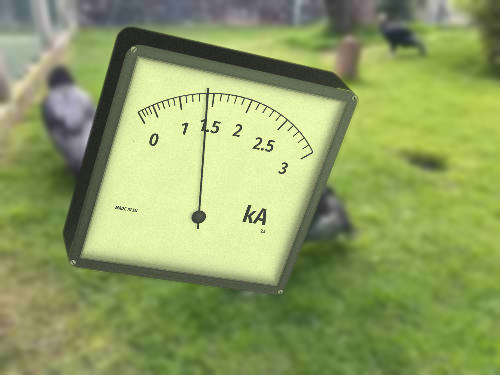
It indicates 1.4 kA
